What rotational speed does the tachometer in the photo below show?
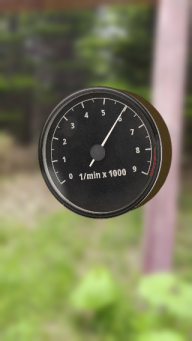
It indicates 6000 rpm
